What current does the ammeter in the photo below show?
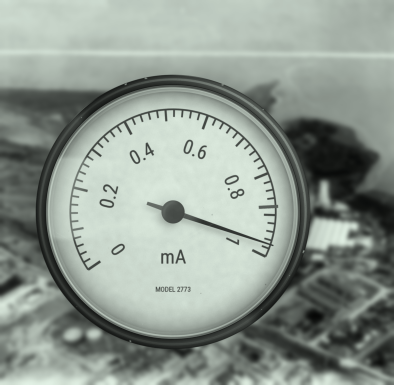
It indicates 0.97 mA
